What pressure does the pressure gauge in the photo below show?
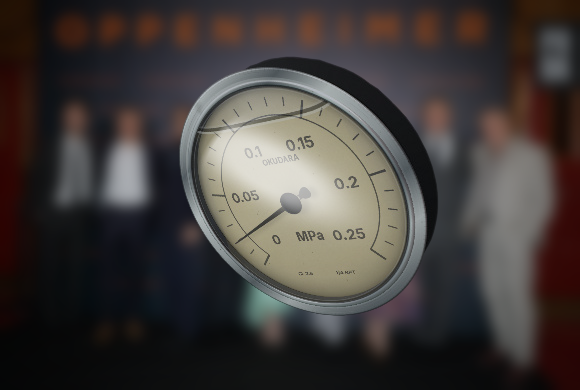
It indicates 0.02 MPa
